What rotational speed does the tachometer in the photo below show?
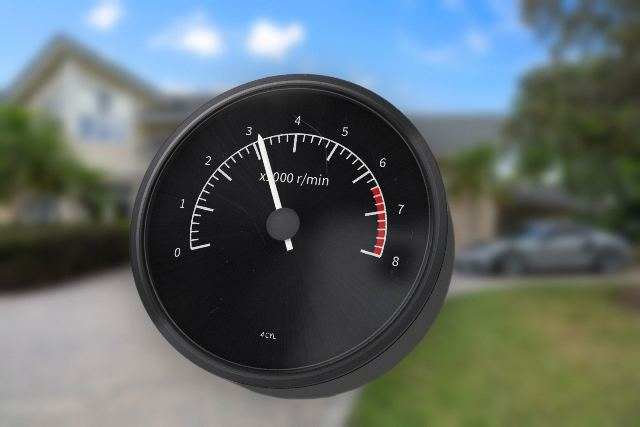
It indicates 3200 rpm
